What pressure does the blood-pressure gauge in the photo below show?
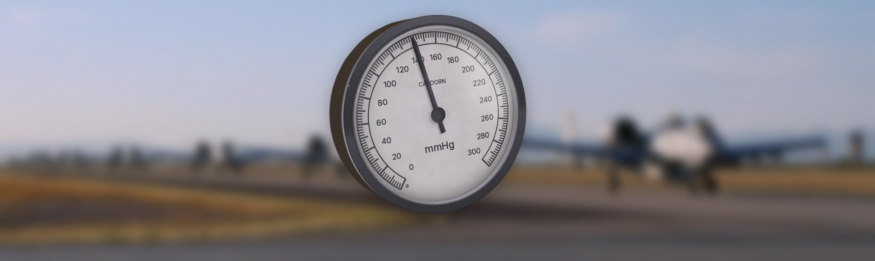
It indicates 140 mmHg
